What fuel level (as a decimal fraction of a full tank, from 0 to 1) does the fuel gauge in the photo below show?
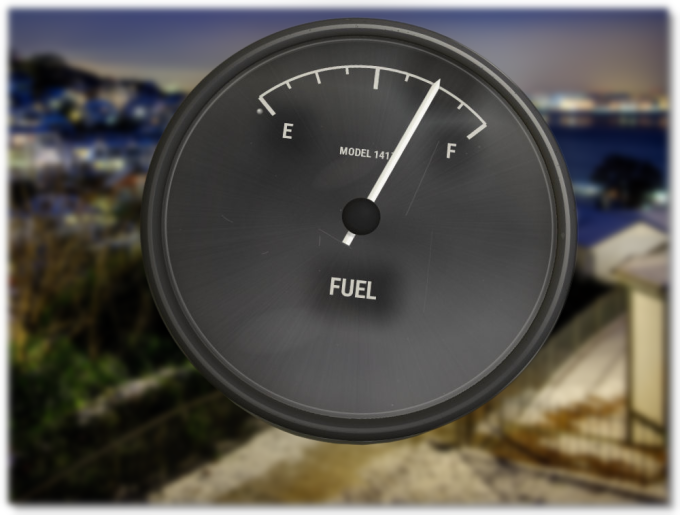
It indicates 0.75
